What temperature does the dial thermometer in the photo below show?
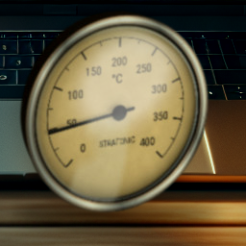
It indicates 50 °C
